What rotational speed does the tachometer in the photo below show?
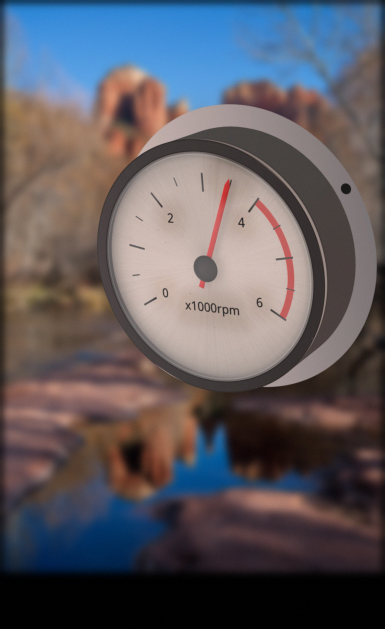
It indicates 3500 rpm
